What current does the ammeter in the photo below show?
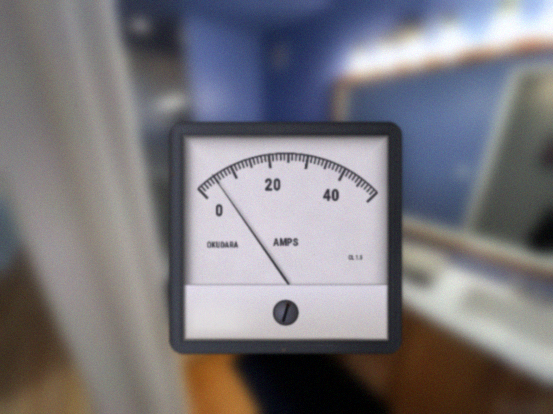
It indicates 5 A
